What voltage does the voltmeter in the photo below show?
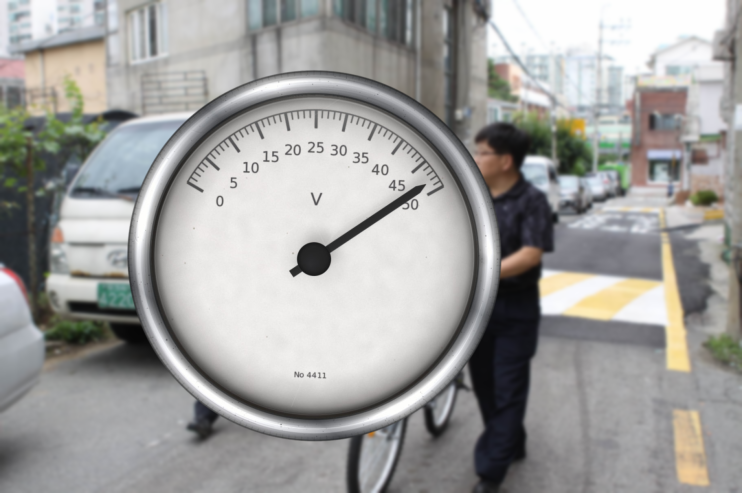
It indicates 48 V
